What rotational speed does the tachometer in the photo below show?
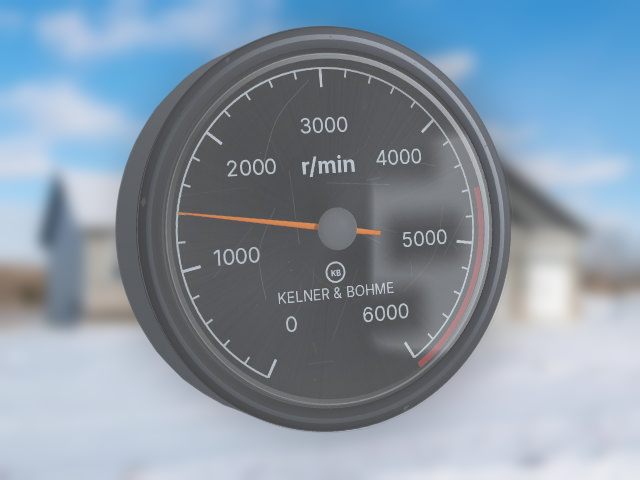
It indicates 1400 rpm
